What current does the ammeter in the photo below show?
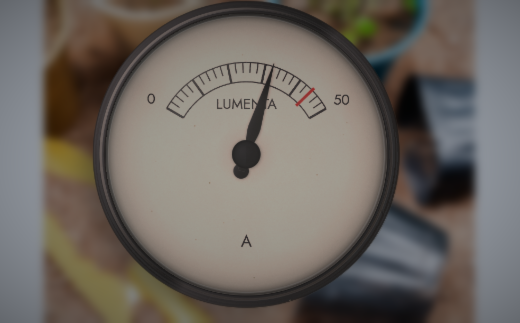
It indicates 32 A
